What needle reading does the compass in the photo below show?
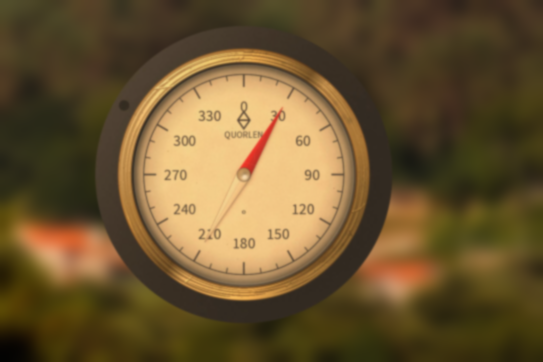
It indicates 30 °
